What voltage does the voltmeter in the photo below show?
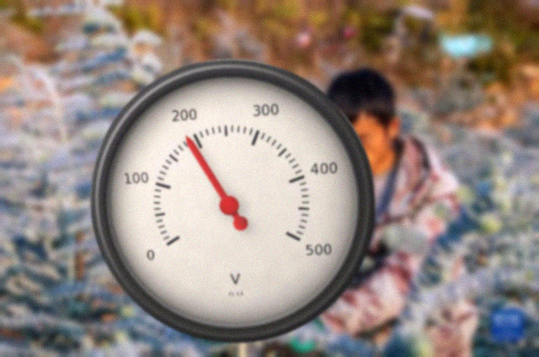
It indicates 190 V
